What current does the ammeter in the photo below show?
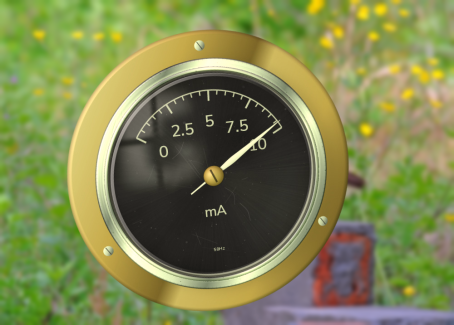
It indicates 9.5 mA
